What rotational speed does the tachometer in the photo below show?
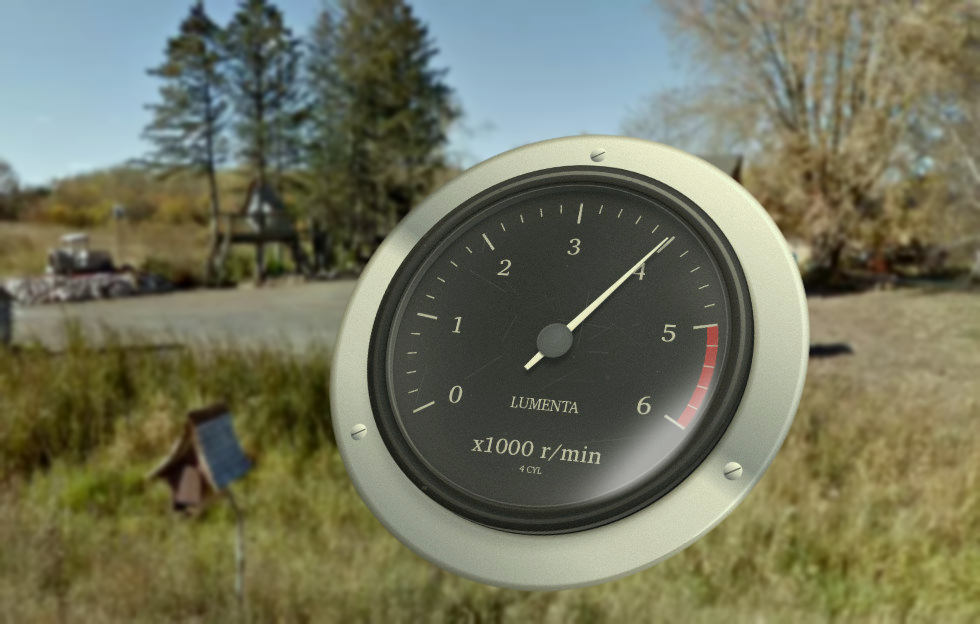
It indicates 4000 rpm
